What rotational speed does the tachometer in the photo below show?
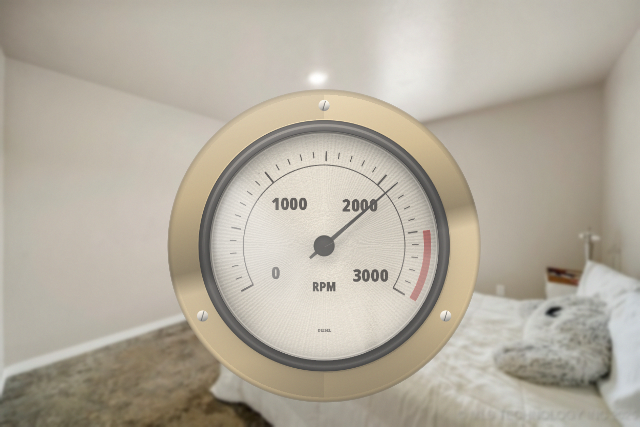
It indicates 2100 rpm
